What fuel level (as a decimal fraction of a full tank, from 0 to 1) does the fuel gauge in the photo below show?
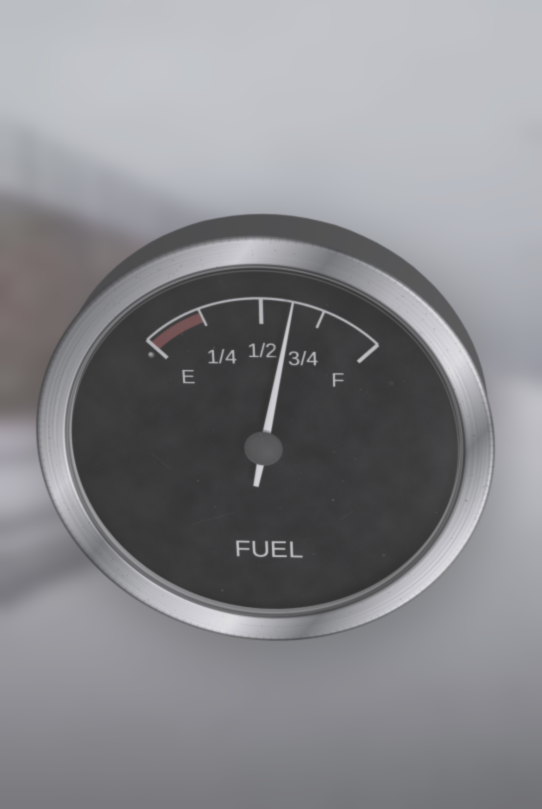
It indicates 0.625
